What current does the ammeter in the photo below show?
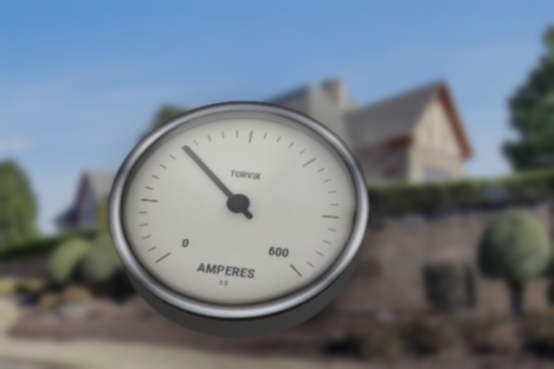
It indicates 200 A
